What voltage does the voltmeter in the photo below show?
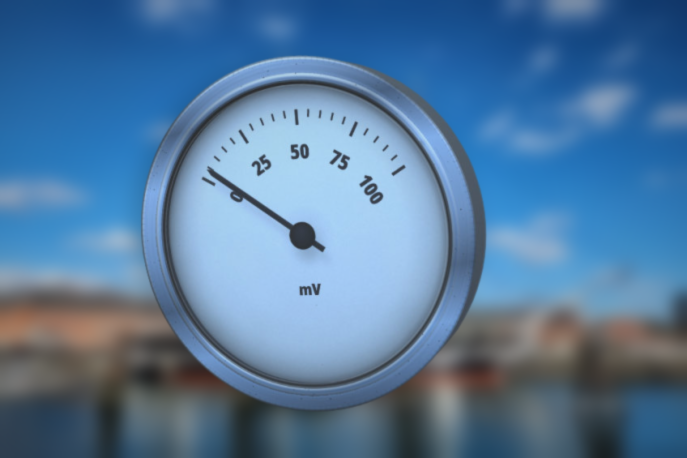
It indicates 5 mV
